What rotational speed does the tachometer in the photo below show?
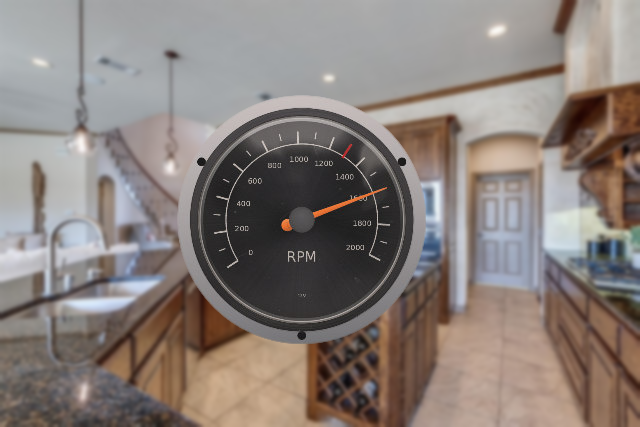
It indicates 1600 rpm
